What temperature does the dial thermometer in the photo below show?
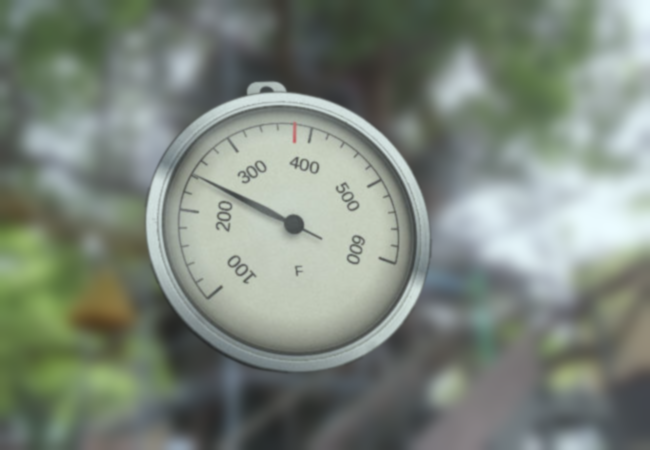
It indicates 240 °F
